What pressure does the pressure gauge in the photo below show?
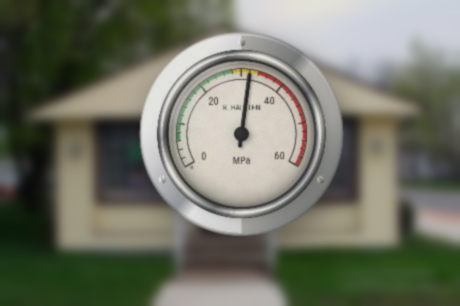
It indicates 32 MPa
